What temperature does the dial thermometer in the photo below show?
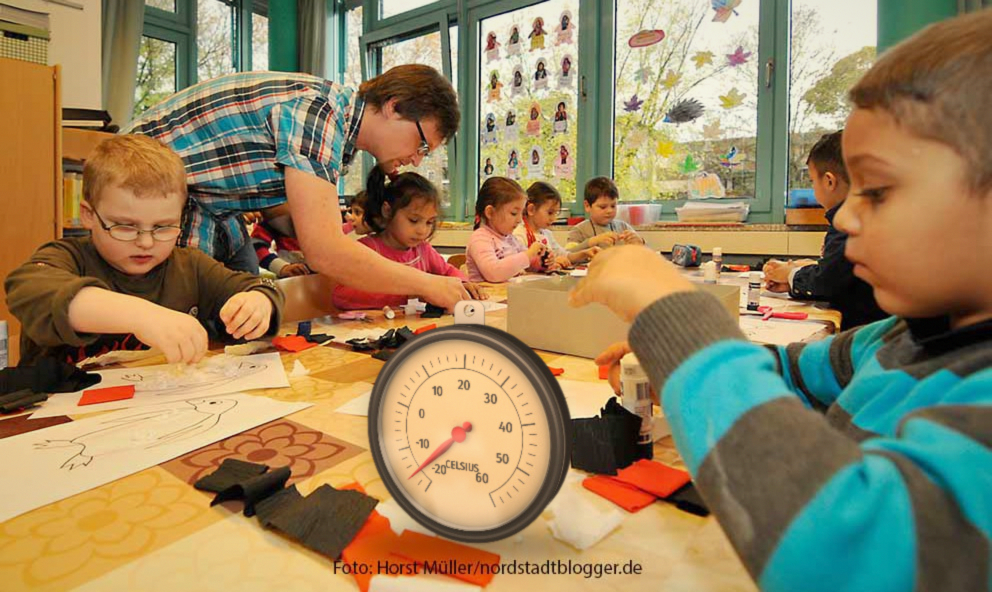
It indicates -16 °C
